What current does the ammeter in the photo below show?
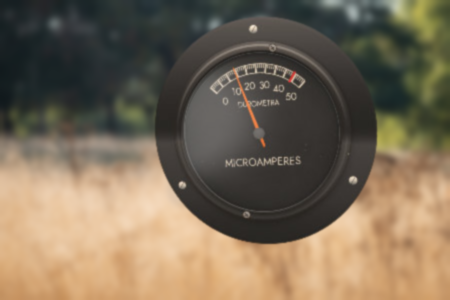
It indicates 15 µA
